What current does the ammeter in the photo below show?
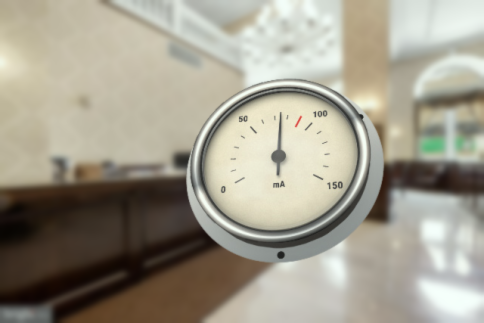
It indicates 75 mA
